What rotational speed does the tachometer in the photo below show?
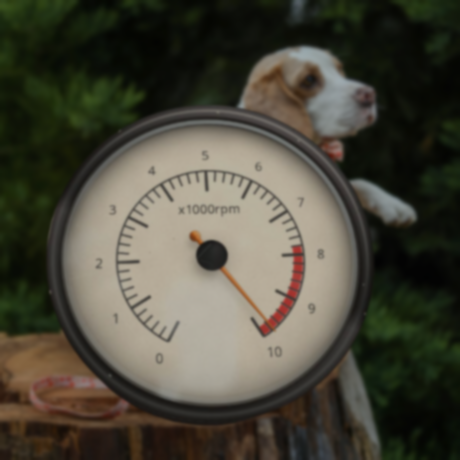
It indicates 9800 rpm
